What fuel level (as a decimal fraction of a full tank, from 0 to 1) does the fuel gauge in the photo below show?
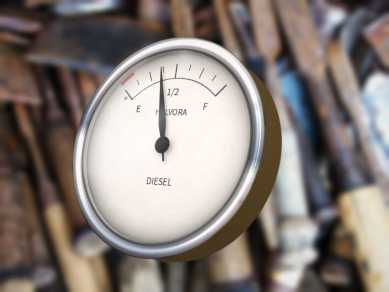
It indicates 0.375
